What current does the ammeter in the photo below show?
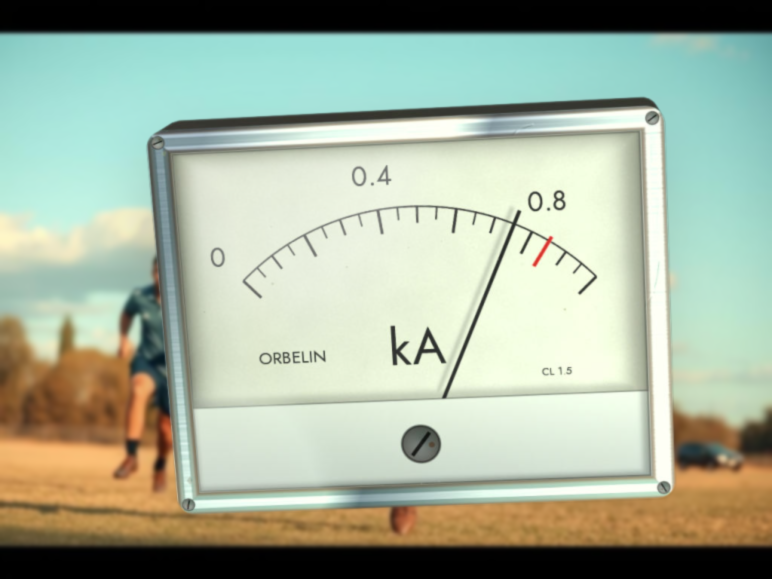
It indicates 0.75 kA
